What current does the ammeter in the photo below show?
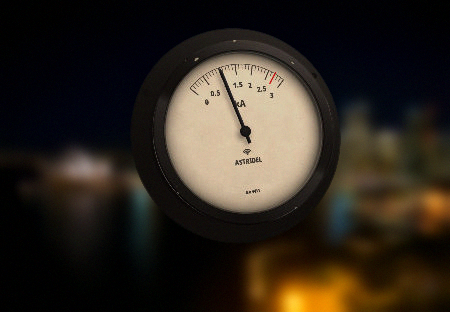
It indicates 1 kA
